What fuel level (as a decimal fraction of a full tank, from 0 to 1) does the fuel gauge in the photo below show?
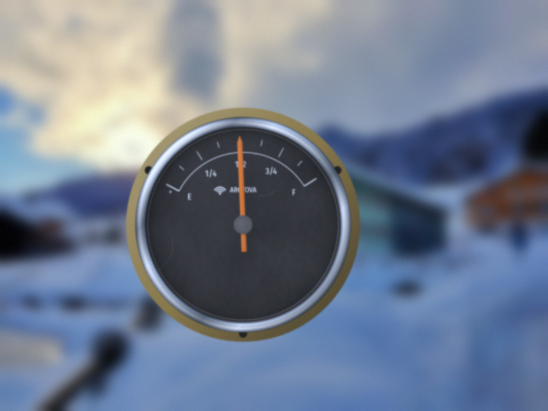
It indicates 0.5
